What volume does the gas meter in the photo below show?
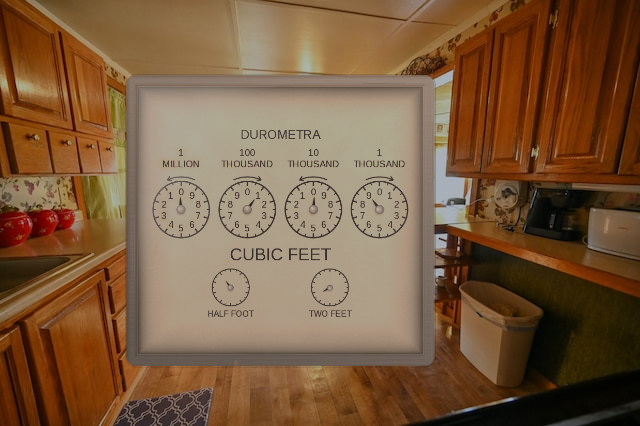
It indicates 9900 ft³
